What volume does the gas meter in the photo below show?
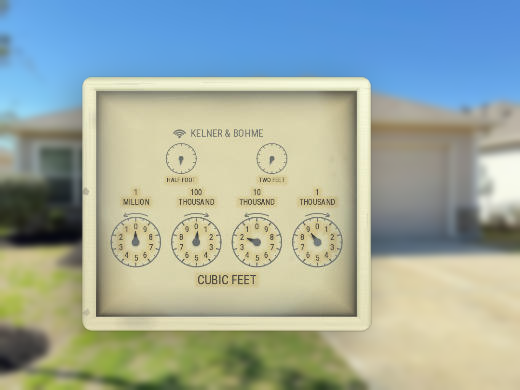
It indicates 1900 ft³
